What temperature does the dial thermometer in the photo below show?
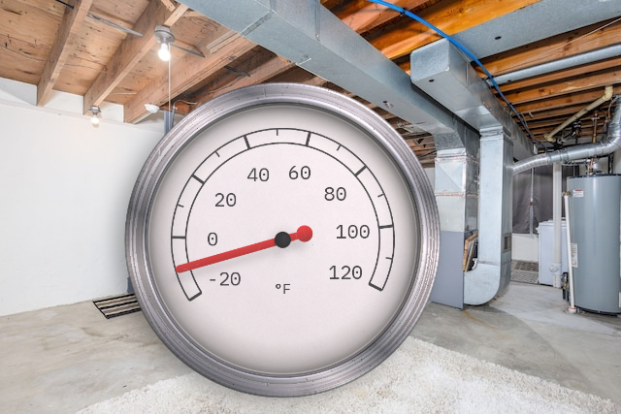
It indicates -10 °F
